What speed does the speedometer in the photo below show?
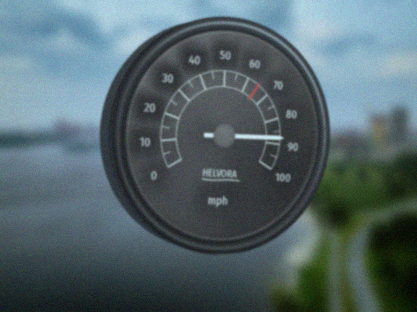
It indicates 87.5 mph
